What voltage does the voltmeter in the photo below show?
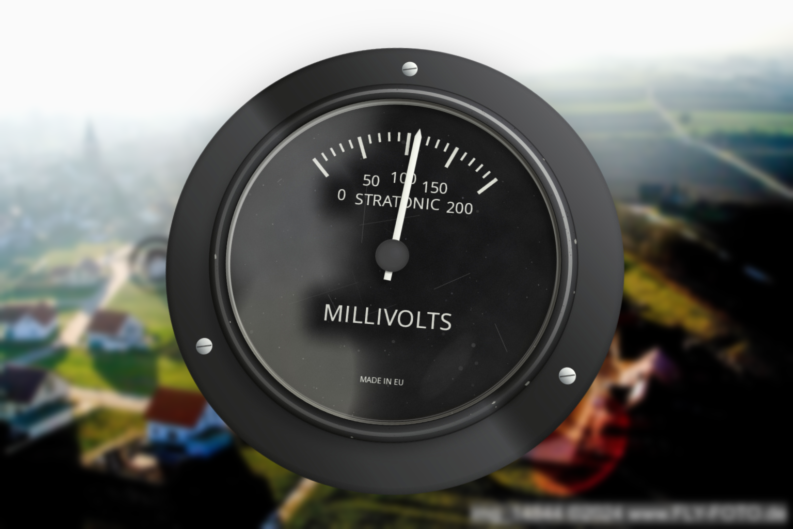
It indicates 110 mV
